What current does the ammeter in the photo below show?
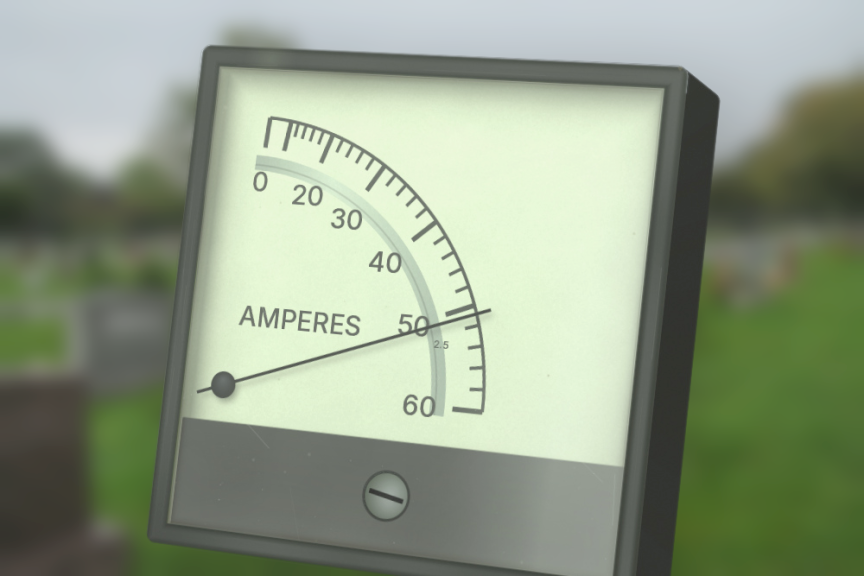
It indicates 51 A
